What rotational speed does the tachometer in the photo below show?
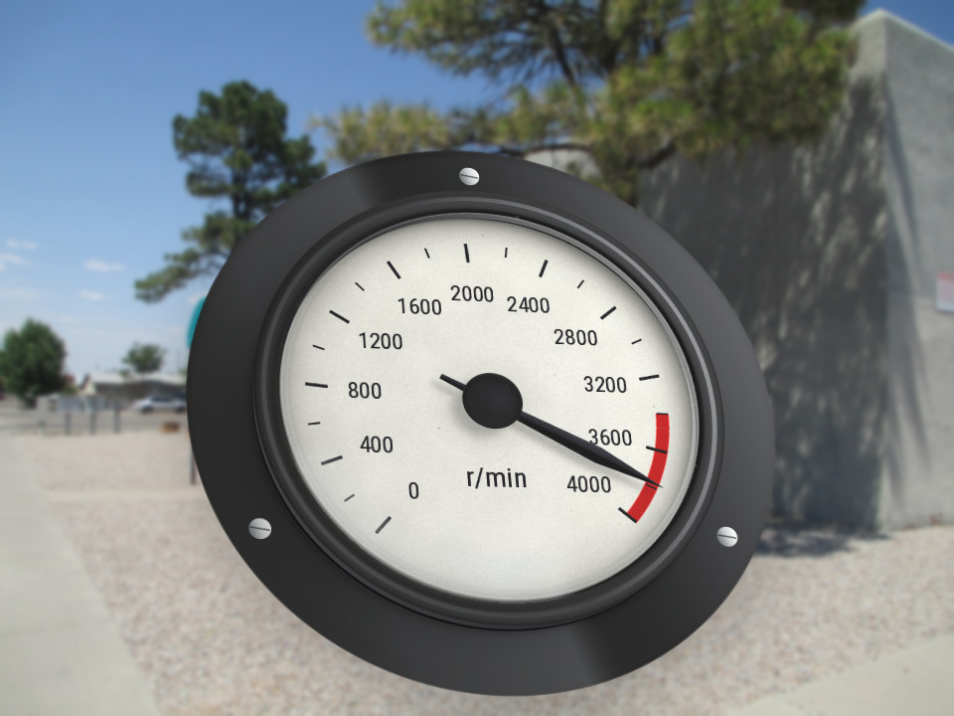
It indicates 3800 rpm
